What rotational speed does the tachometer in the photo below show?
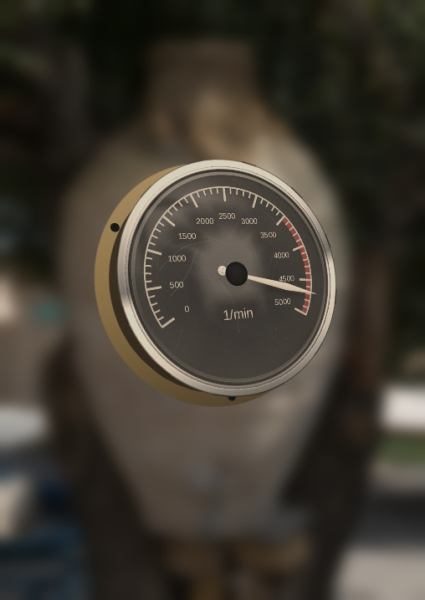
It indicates 4700 rpm
